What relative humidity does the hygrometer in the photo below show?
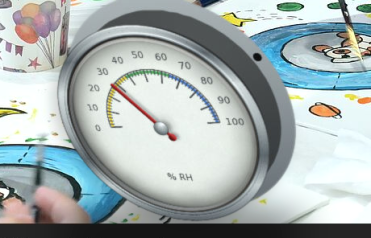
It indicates 30 %
